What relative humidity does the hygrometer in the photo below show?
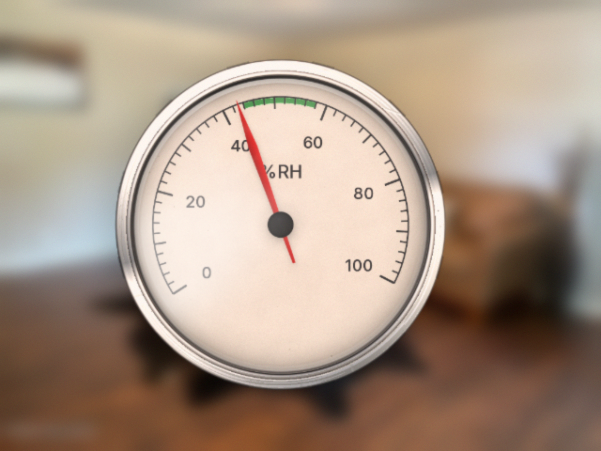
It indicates 43 %
